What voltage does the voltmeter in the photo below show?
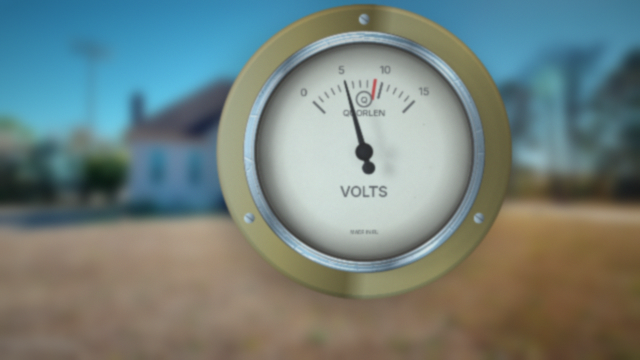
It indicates 5 V
